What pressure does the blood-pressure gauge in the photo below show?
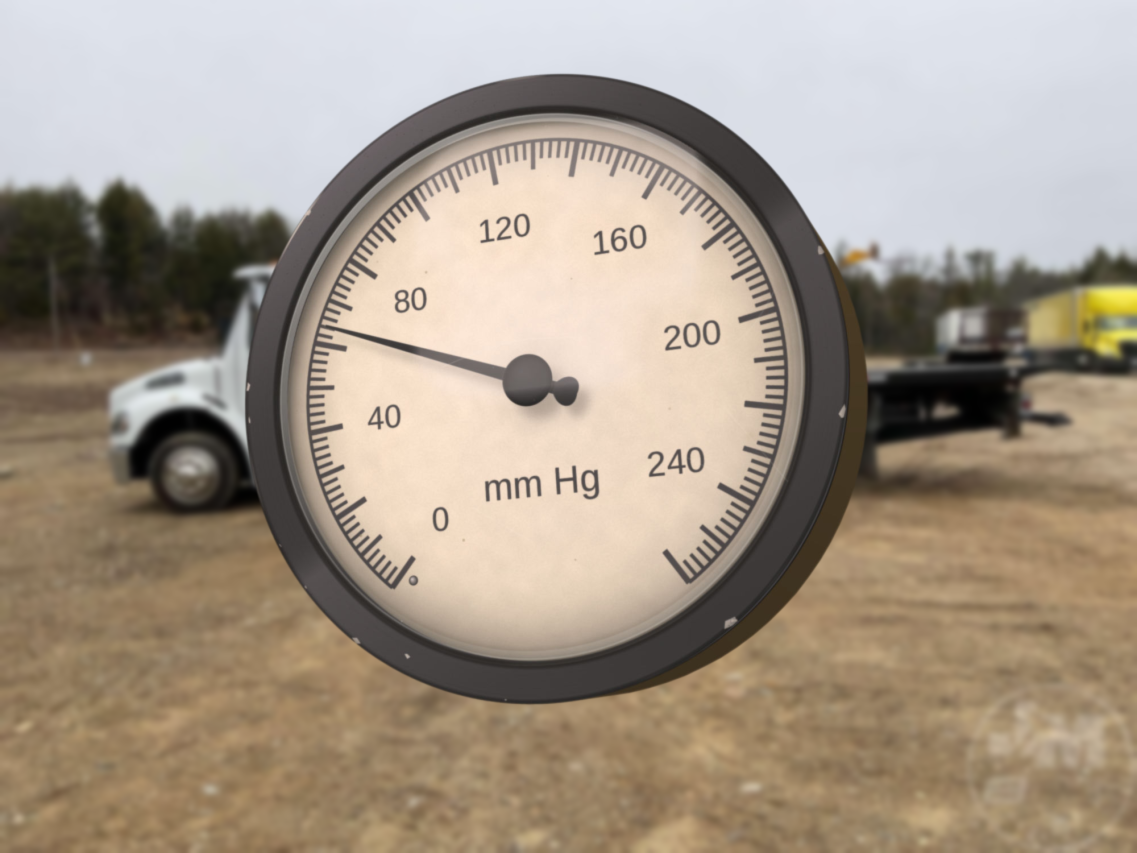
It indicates 64 mmHg
